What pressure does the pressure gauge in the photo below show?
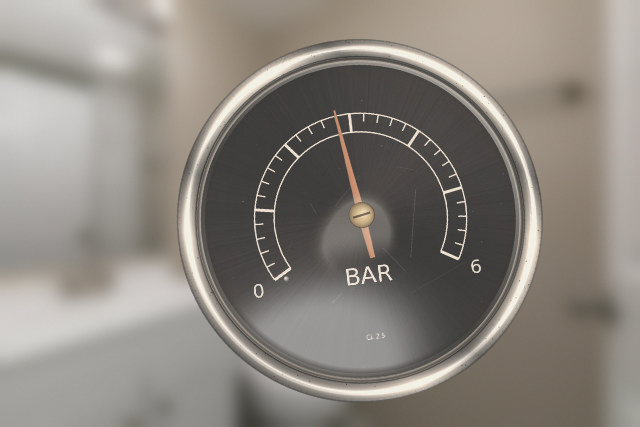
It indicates 2.8 bar
